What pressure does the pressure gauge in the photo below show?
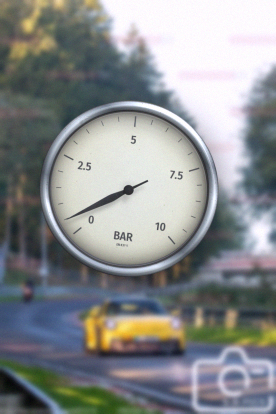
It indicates 0.5 bar
